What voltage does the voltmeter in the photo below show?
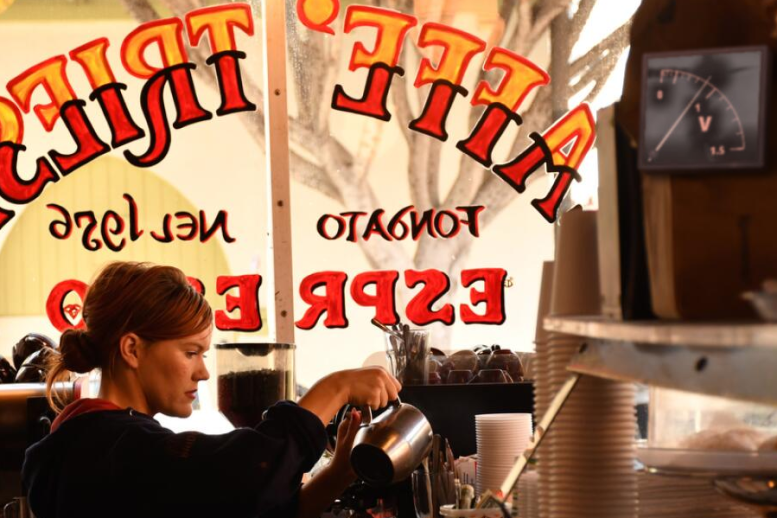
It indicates 0.9 V
